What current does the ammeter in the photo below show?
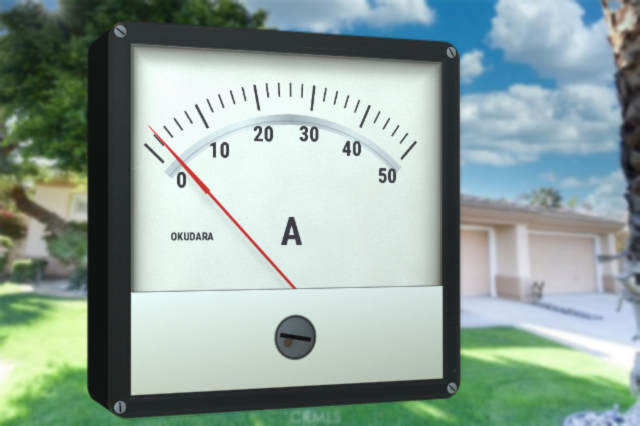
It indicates 2 A
